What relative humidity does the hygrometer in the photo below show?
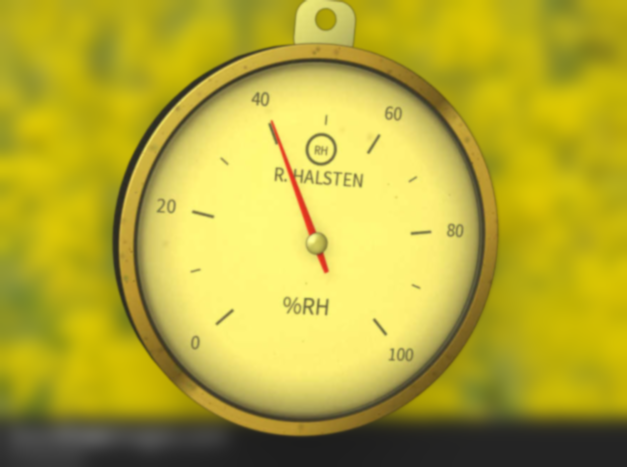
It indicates 40 %
